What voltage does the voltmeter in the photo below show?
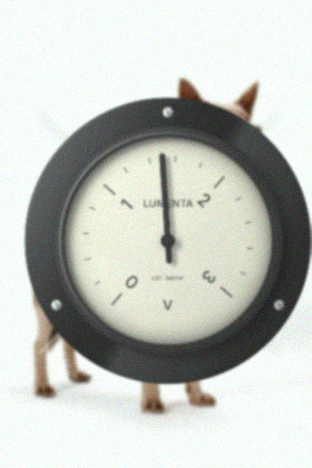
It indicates 1.5 V
